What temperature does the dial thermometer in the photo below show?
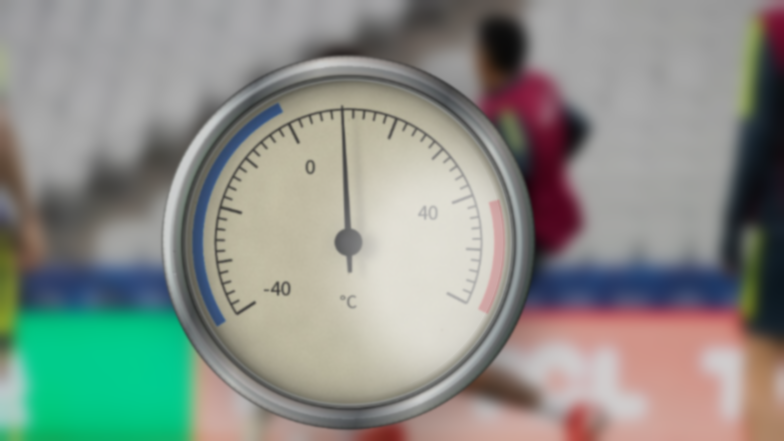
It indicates 10 °C
